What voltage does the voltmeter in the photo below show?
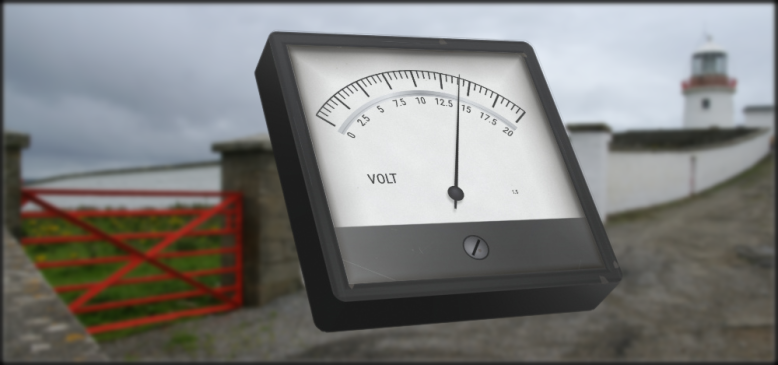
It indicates 14 V
